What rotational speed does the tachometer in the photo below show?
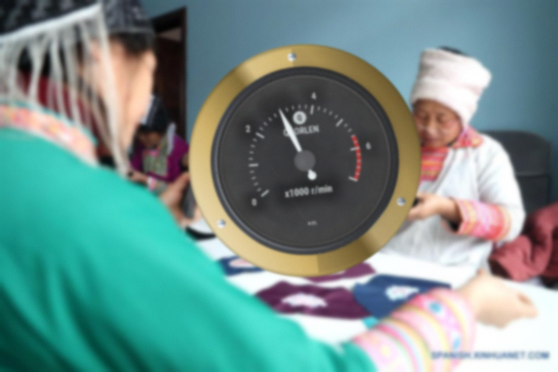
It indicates 3000 rpm
